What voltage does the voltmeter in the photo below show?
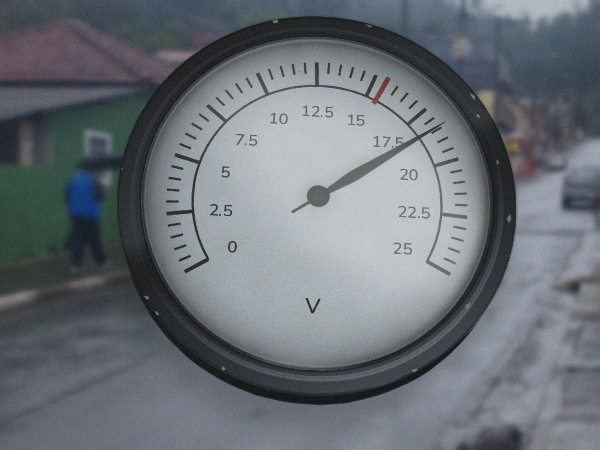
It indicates 18.5 V
